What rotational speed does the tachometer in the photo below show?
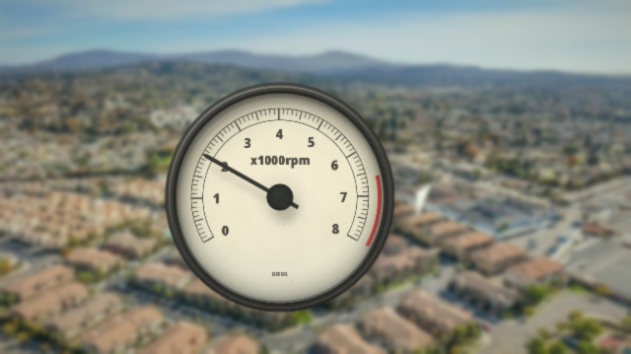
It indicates 2000 rpm
